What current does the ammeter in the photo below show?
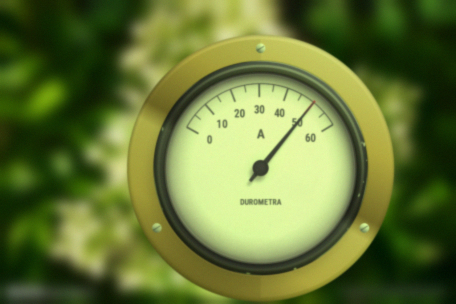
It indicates 50 A
